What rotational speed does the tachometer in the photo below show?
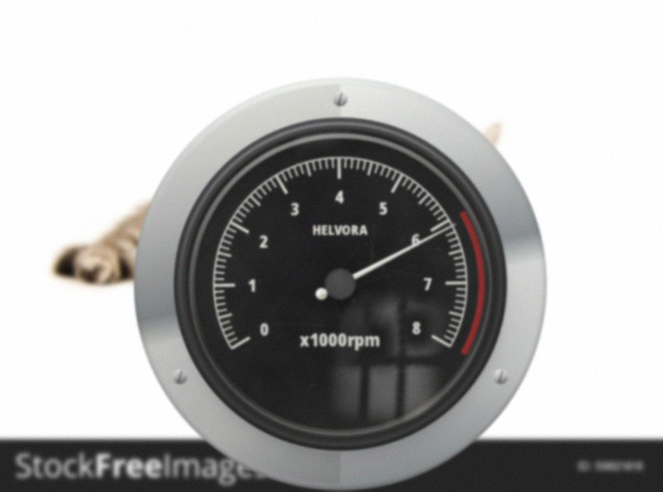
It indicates 6100 rpm
